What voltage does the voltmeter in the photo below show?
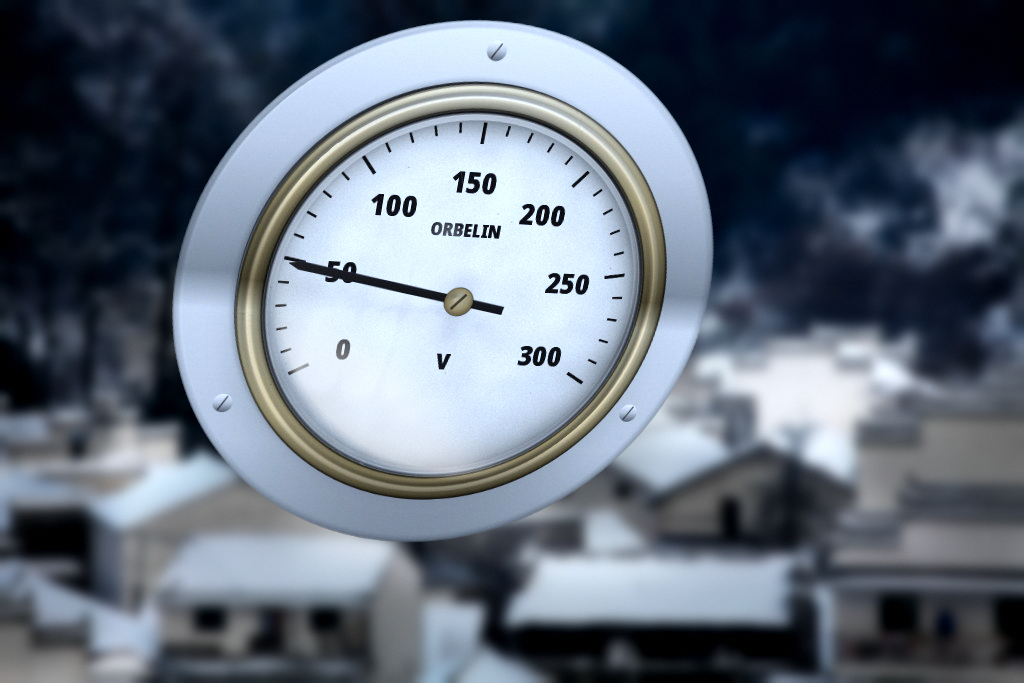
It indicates 50 V
